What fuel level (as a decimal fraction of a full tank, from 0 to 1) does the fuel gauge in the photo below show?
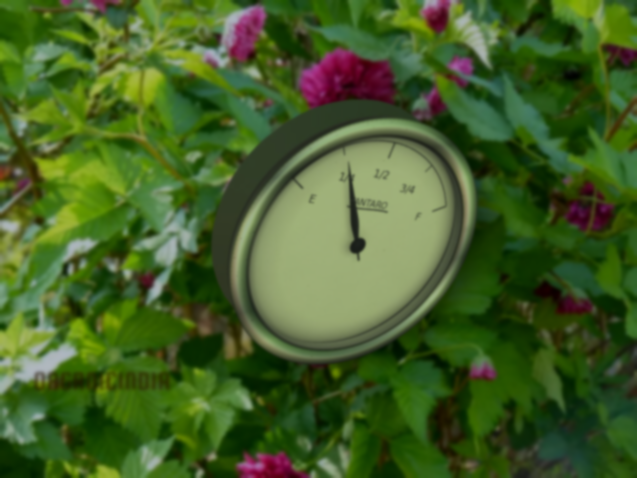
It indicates 0.25
